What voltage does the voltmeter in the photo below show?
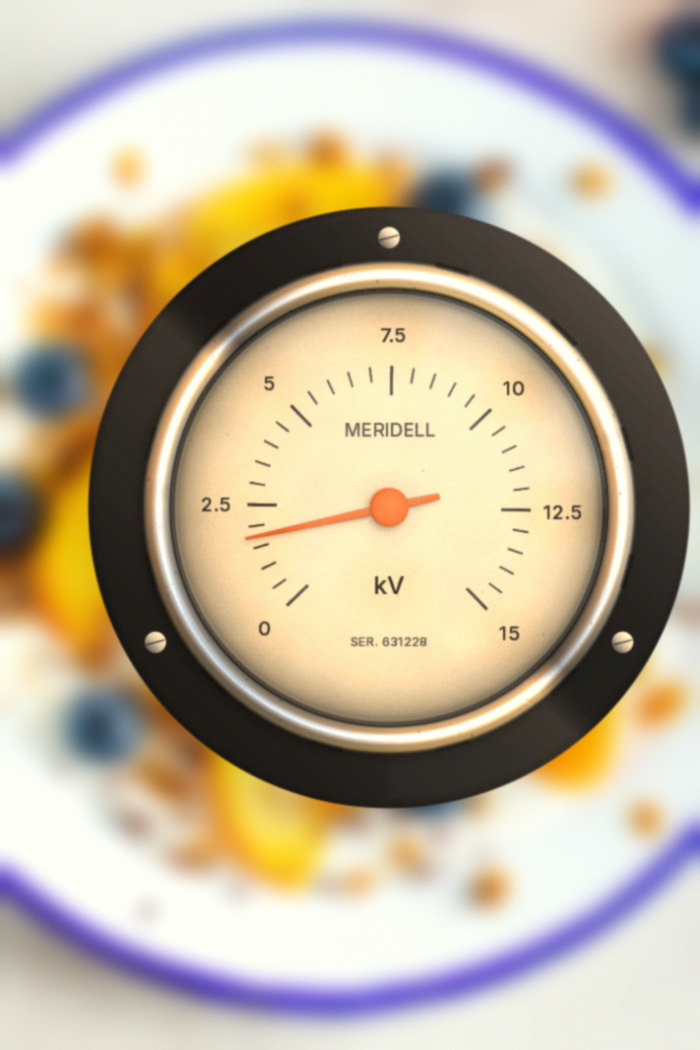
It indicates 1.75 kV
